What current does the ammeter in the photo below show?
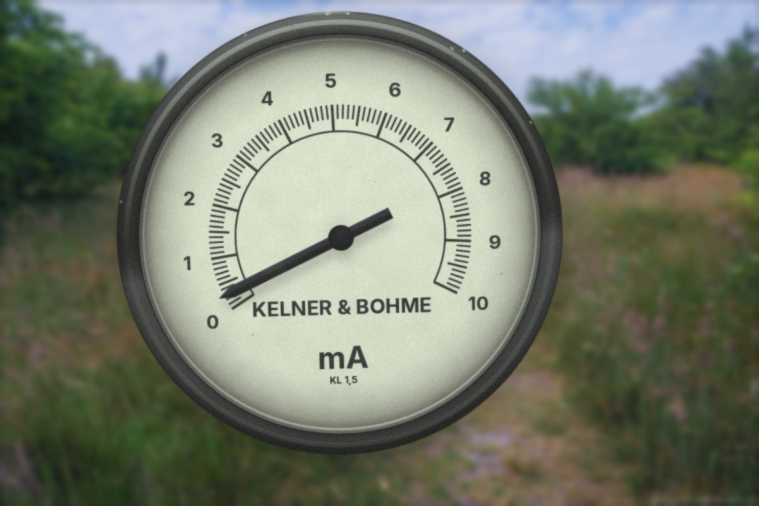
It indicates 0.3 mA
